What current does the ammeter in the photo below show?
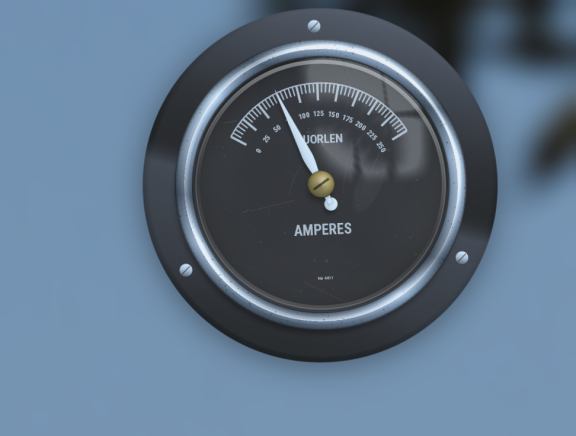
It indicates 75 A
